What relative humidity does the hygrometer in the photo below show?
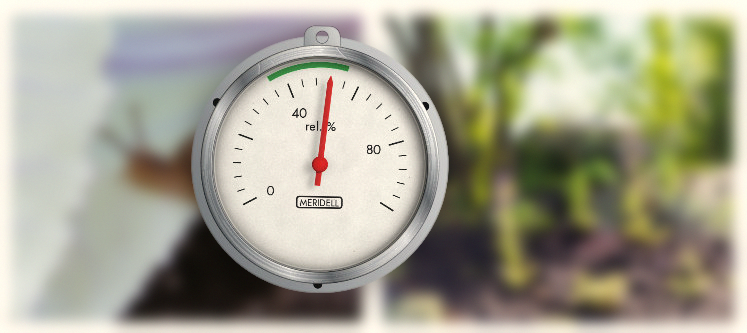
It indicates 52 %
